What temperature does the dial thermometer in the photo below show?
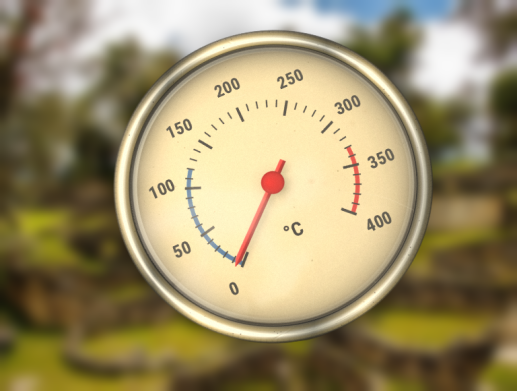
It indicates 5 °C
